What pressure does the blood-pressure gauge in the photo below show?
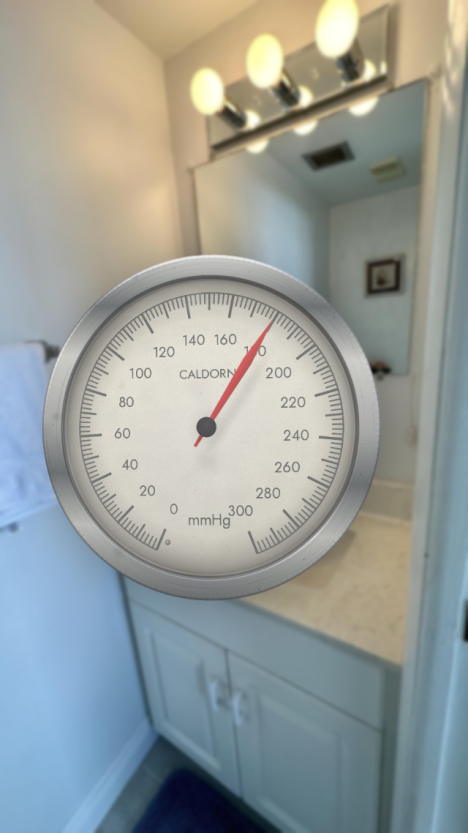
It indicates 180 mmHg
